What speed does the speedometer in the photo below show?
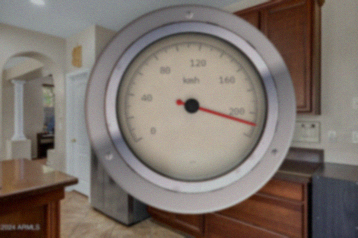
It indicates 210 km/h
